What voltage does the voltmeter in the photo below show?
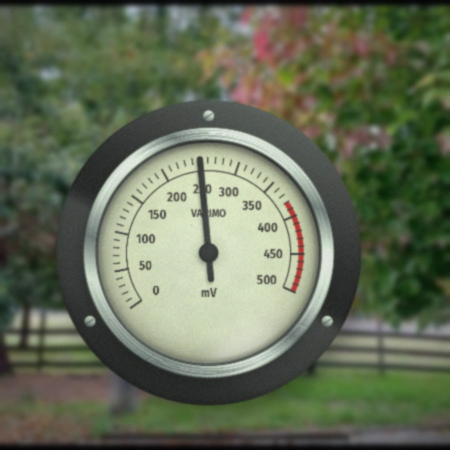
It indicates 250 mV
